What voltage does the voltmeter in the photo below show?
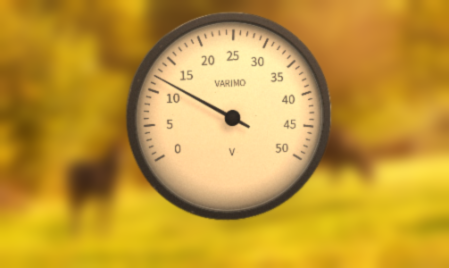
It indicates 12 V
